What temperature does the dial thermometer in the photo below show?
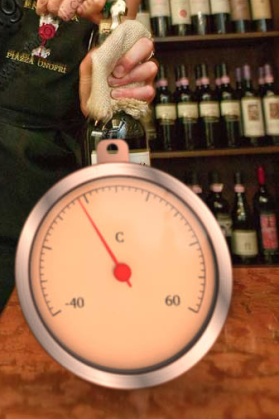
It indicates -2 °C
